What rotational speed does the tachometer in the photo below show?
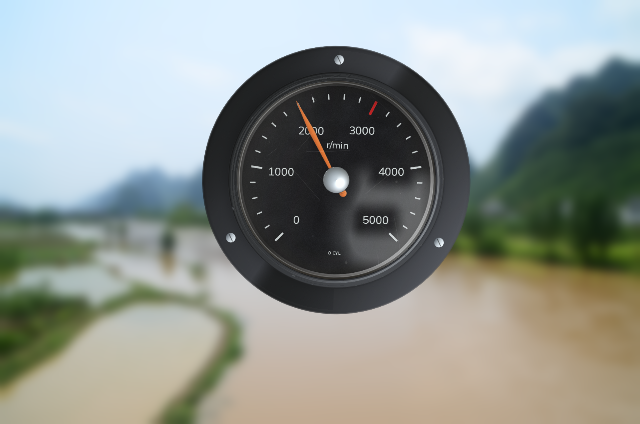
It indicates 2000 rpm
